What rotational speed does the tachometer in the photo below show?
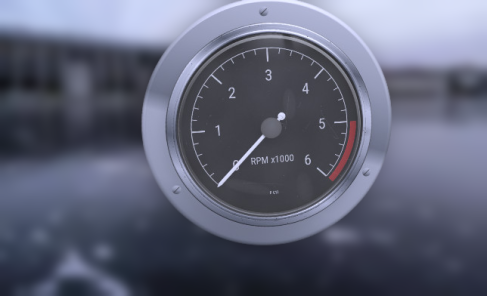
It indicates 0 rpm
